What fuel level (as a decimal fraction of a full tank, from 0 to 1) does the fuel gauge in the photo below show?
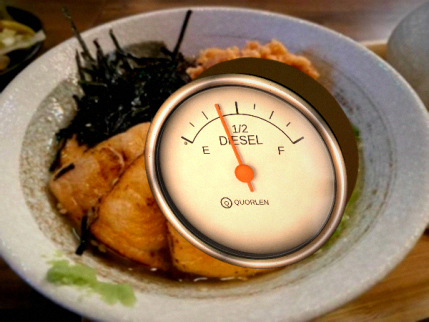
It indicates 0.375
